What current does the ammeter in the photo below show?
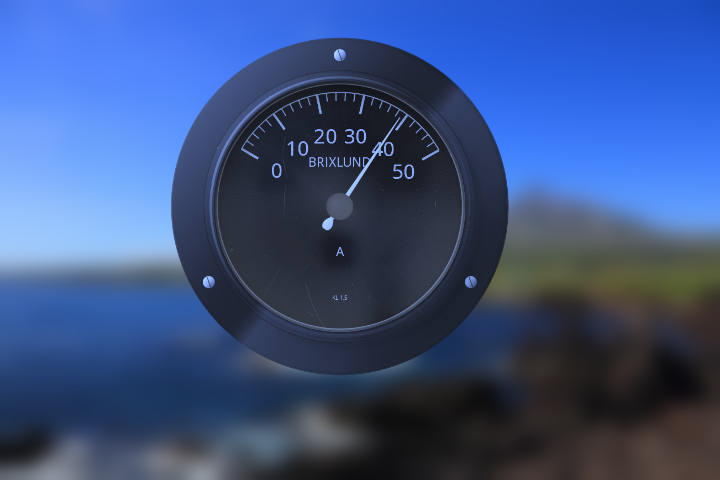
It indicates 39 A
